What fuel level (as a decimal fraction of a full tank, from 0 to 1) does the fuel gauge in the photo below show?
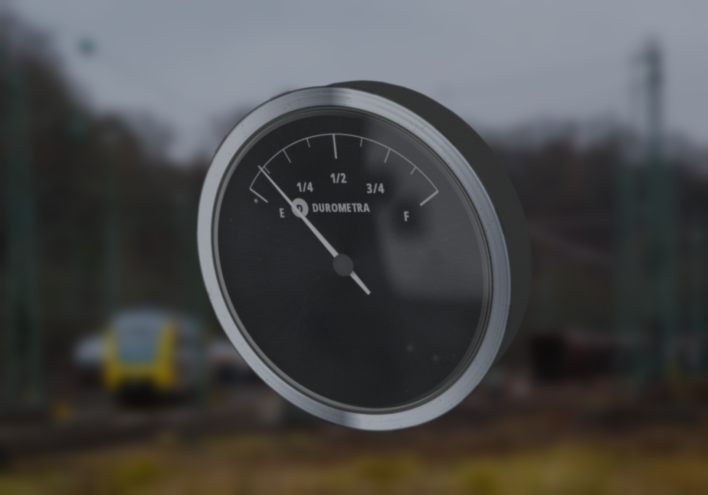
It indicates 0.125
